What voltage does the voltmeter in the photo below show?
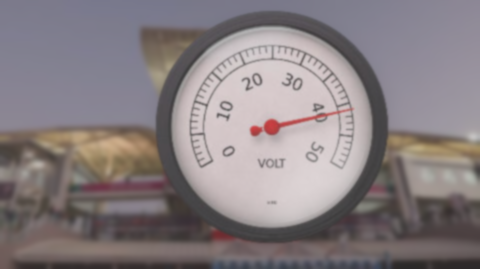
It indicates 41 V
